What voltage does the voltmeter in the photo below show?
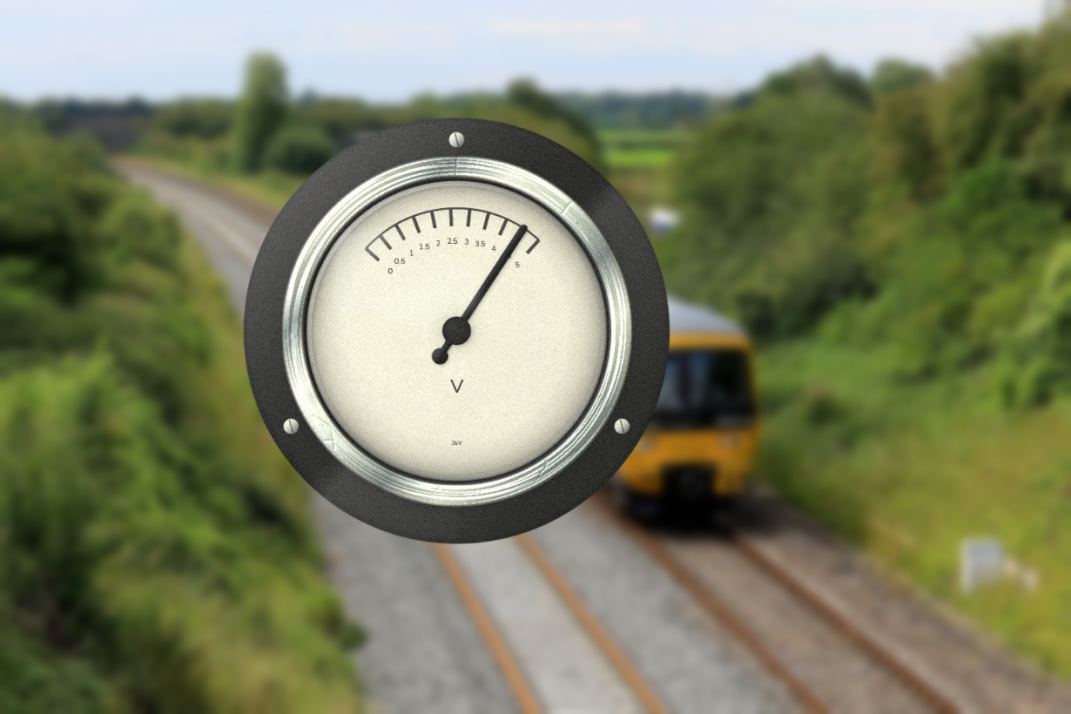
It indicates 4.5 V
